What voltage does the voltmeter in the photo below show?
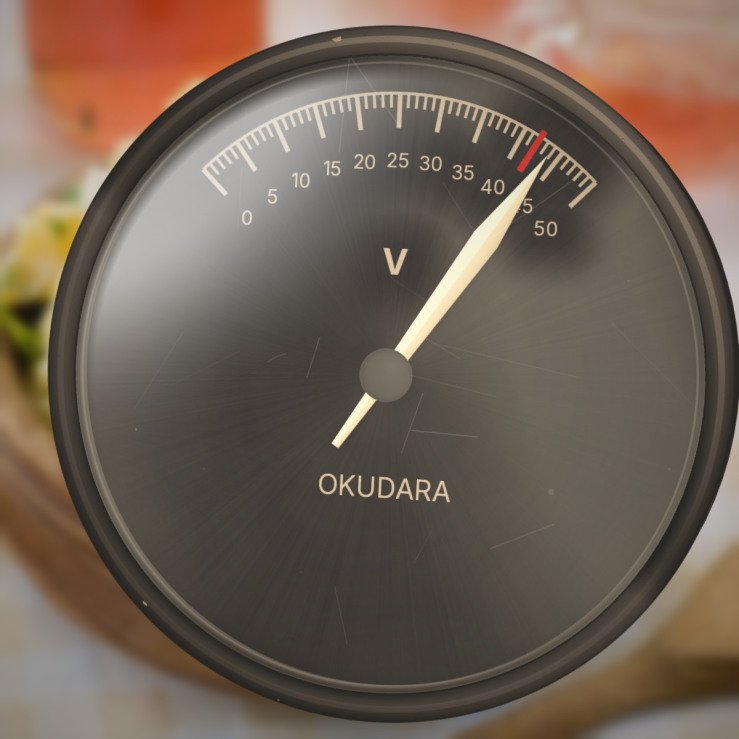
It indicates 44 V
